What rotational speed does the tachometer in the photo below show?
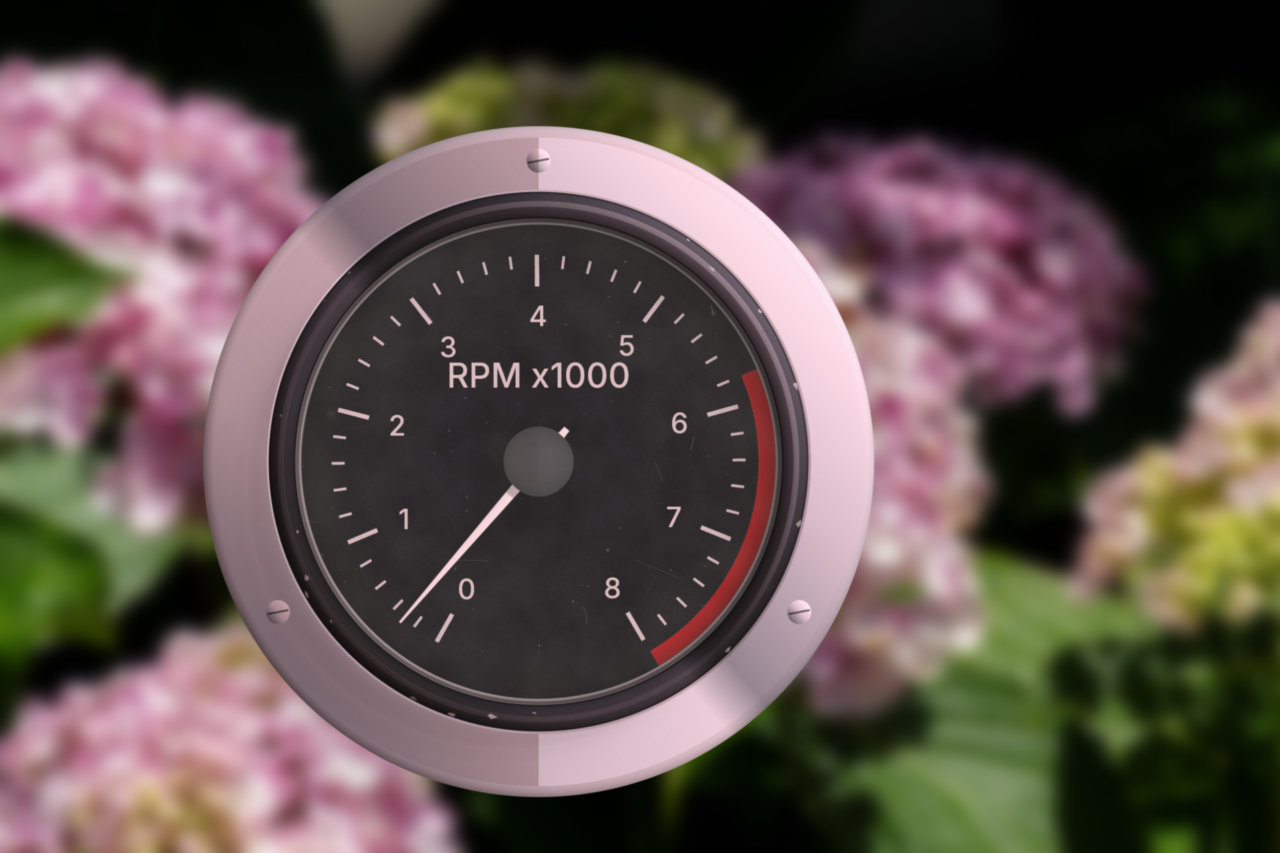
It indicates 300 rpm
